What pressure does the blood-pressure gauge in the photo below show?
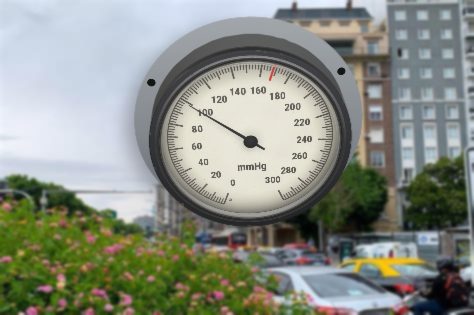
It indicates 100 mmHg
